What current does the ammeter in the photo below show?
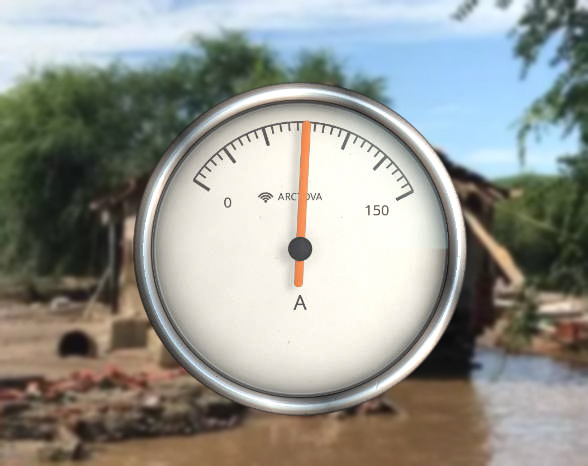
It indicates 75 A
